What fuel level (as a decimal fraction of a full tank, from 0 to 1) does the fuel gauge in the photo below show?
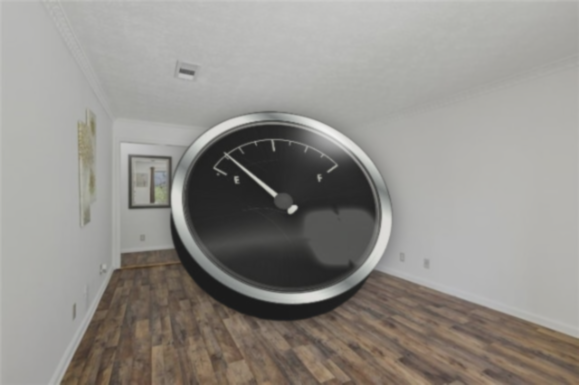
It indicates 0.125
